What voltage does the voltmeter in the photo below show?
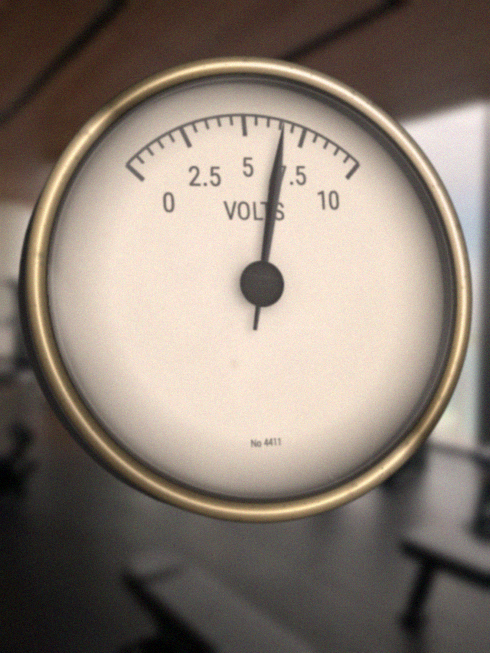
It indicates 6.5 V
